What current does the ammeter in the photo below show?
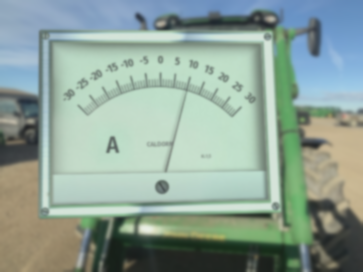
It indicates 10 A
